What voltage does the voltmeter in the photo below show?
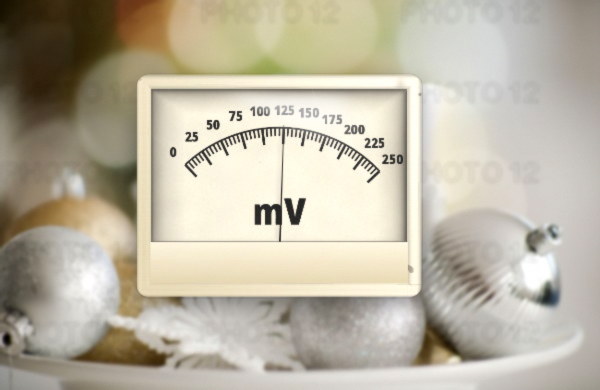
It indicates 125 mV
